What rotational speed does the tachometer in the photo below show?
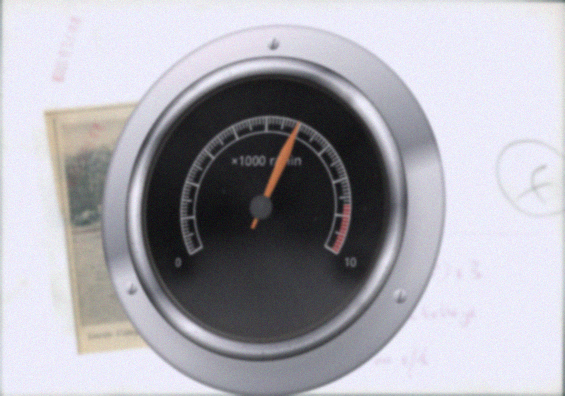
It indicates 6000 rpm
